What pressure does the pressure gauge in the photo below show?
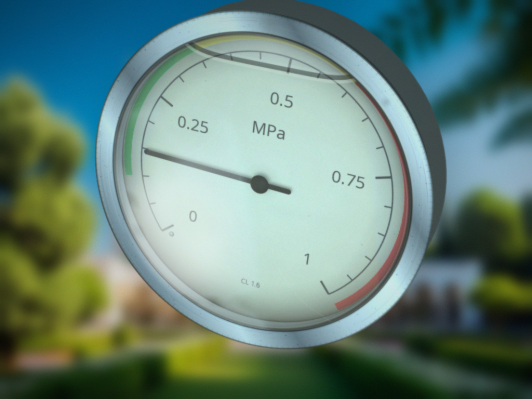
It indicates 0.15 MPa
